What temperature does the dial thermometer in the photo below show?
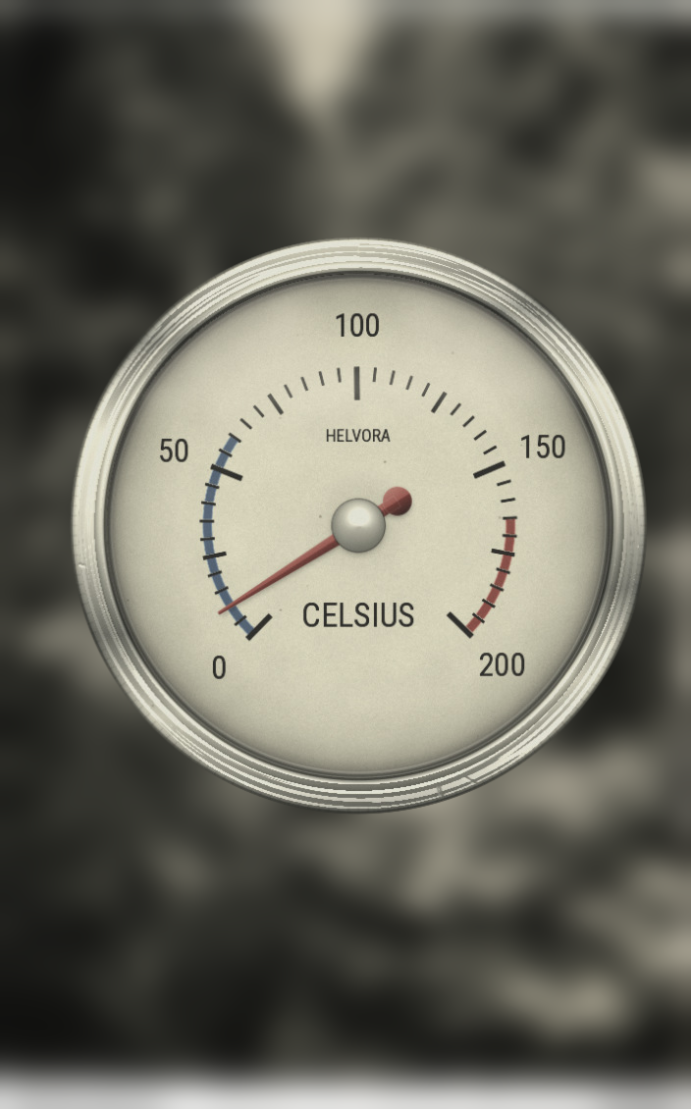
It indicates 10 °C
